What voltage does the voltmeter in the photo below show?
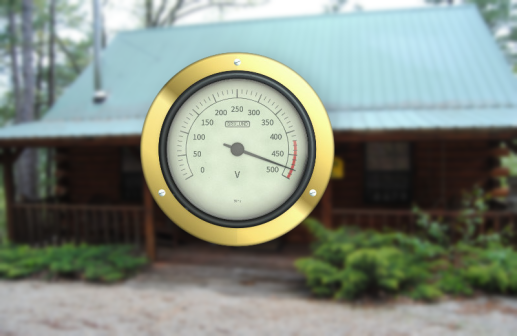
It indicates 480 V
